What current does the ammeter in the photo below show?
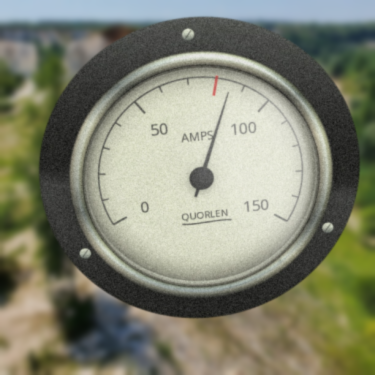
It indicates 85 A
